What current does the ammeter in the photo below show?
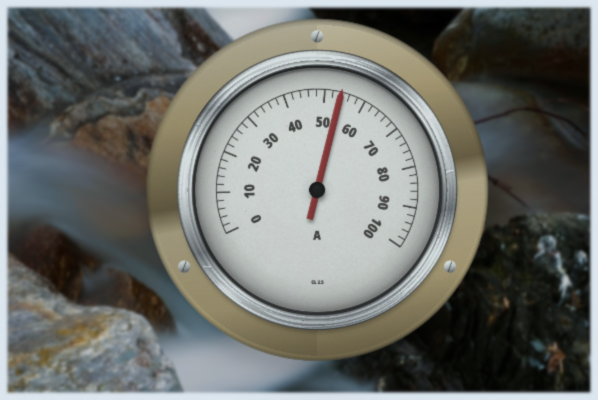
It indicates 54 A
